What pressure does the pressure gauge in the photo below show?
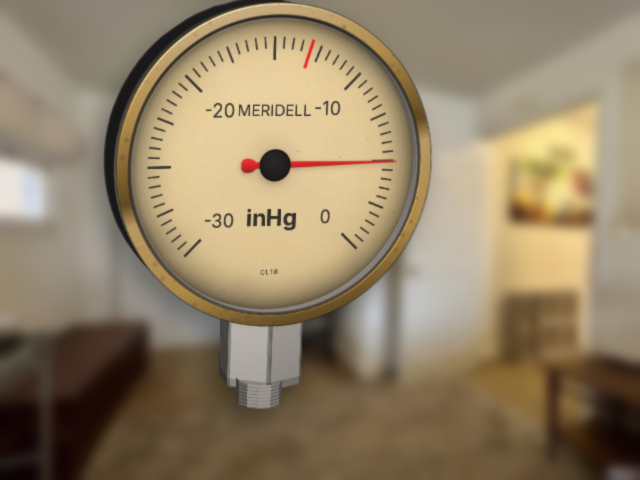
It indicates -5 inHg
